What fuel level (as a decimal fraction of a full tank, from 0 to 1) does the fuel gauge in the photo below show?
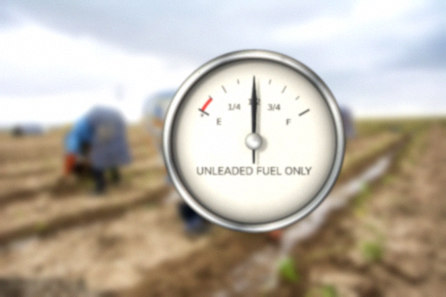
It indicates 0.5
